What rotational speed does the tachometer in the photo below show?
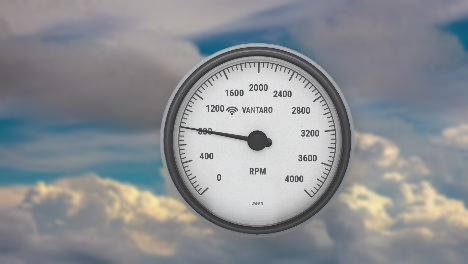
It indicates 800 rpm
